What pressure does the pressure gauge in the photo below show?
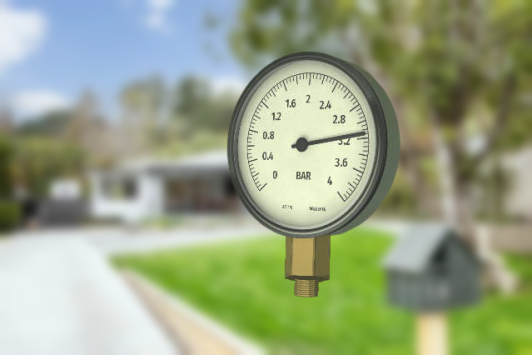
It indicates 3.15 bar
